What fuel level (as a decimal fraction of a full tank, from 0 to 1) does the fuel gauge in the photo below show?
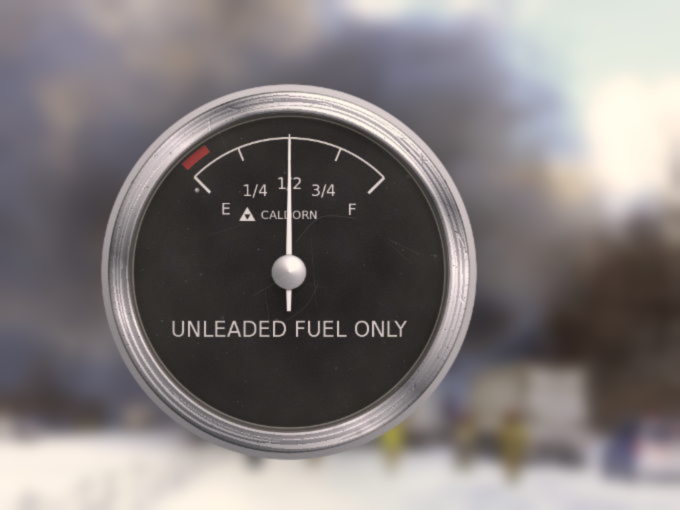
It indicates 0.5
